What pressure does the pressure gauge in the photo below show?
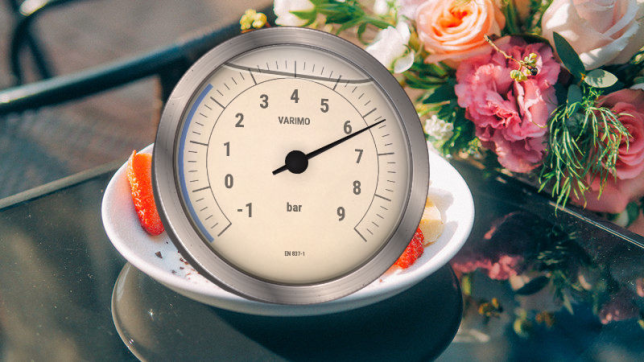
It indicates 6.3 bar
